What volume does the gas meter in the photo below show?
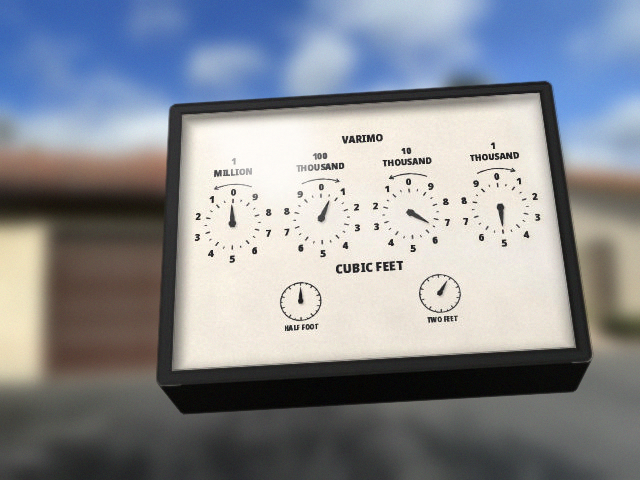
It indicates 6500 ft³
